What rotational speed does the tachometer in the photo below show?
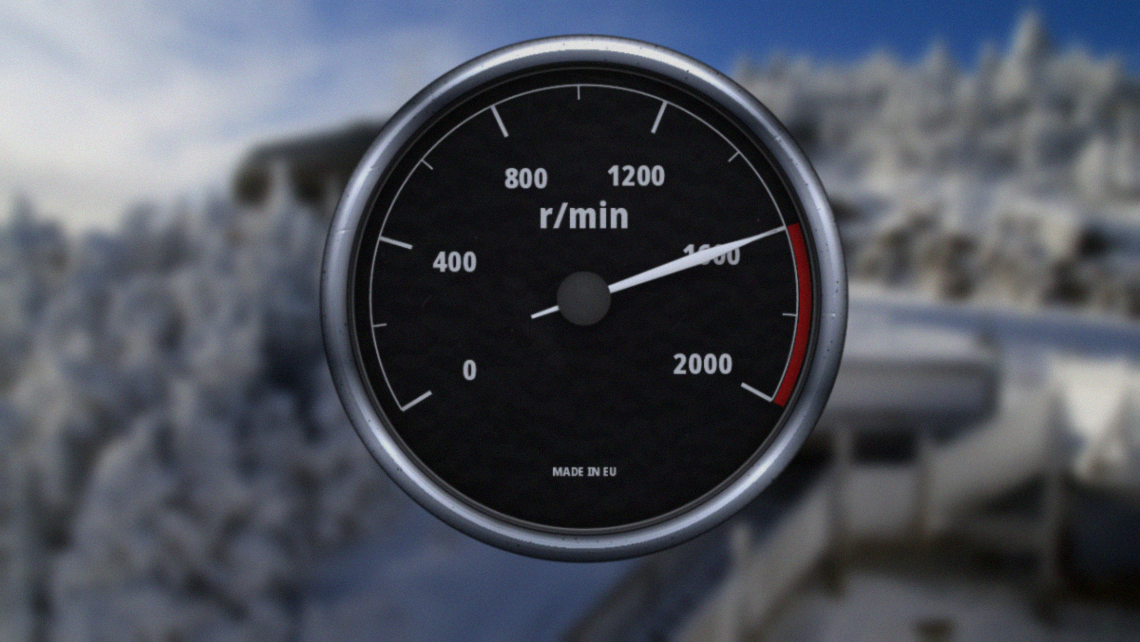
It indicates 1600 rpm
